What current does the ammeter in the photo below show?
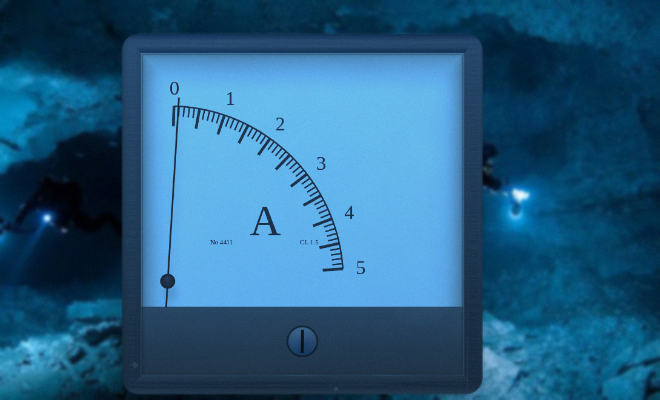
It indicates 0.1 A
